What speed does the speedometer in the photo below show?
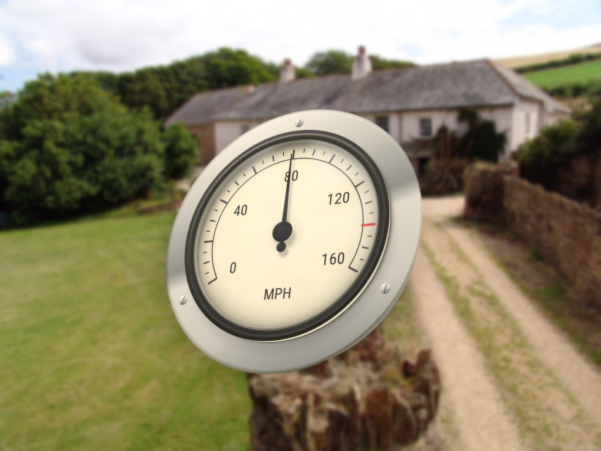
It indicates 80 mph
